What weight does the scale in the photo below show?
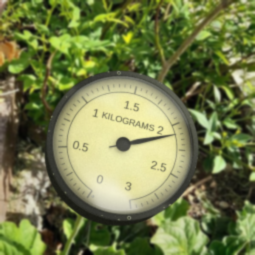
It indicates 2.1 kg
